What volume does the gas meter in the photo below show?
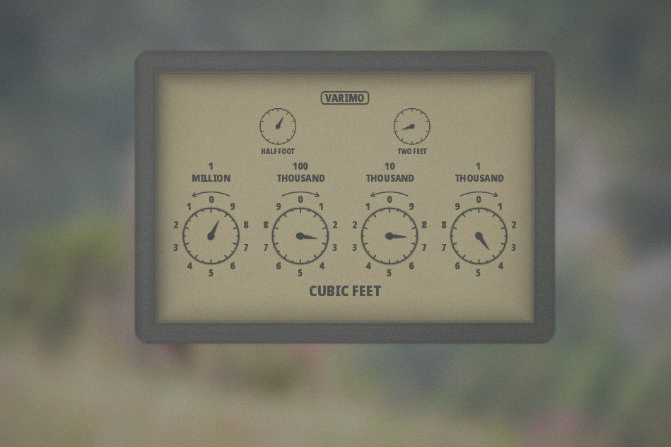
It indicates 927400 ft³
